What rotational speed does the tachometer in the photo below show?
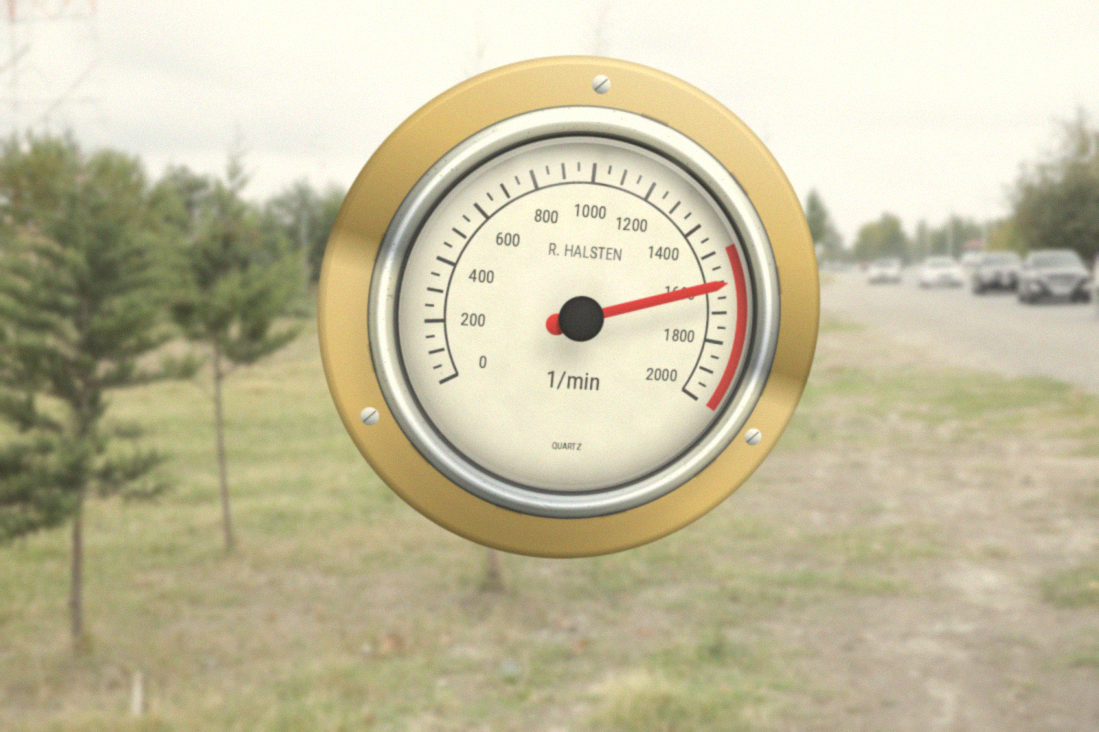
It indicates 1600 rpm
